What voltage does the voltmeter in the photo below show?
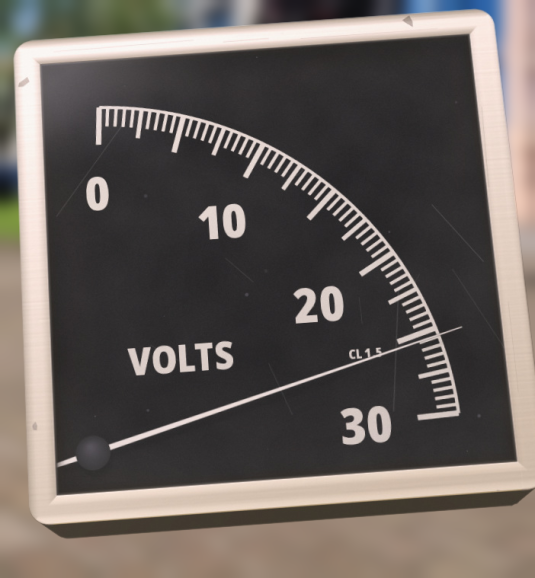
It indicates 25.5 V
